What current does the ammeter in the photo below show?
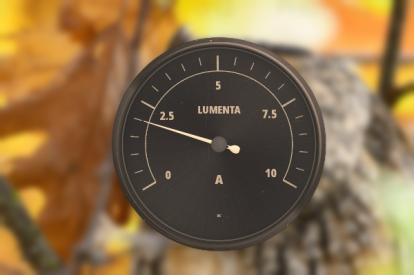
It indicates 2 A
